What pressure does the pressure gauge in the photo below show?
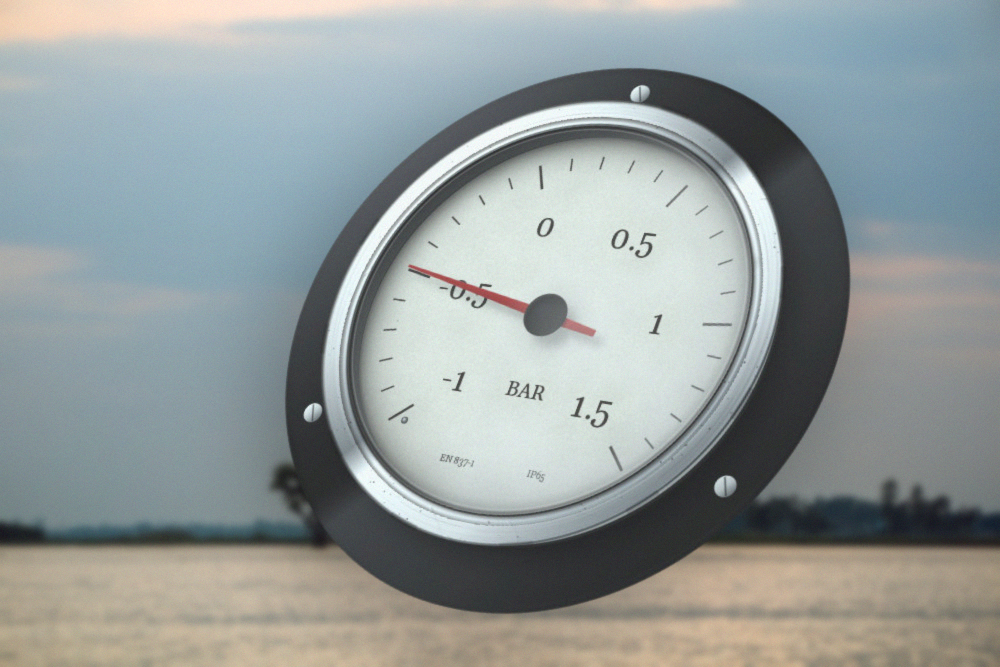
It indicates -0.5 bar
